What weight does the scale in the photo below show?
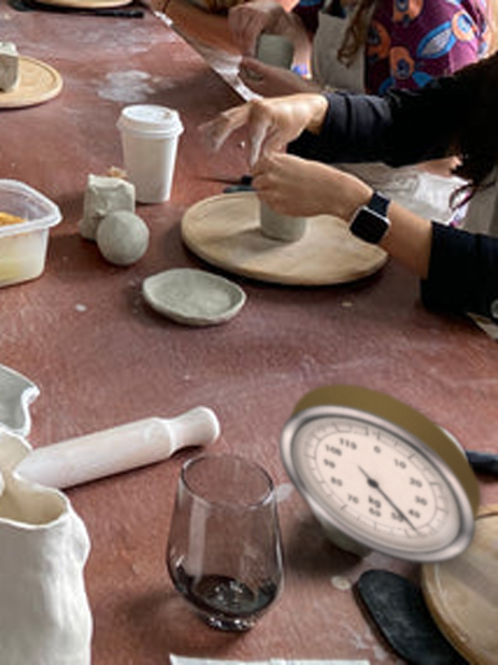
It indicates 45 kg
